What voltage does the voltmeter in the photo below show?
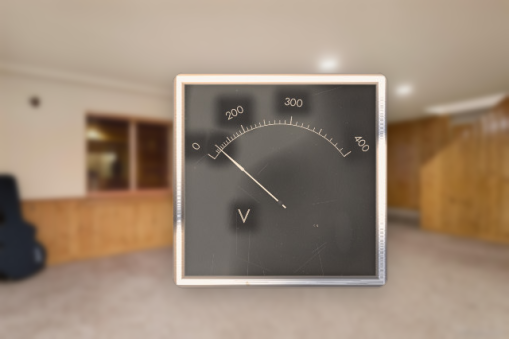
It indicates 100 V
